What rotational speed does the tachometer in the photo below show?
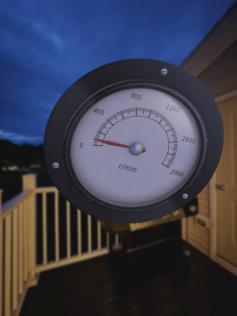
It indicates 100 rpm
